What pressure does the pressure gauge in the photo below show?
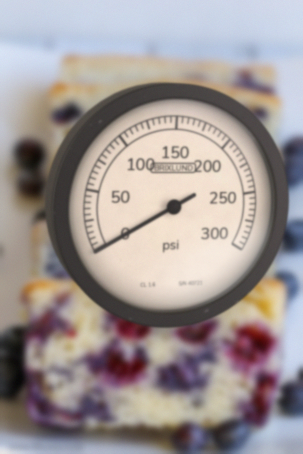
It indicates 0 psi
